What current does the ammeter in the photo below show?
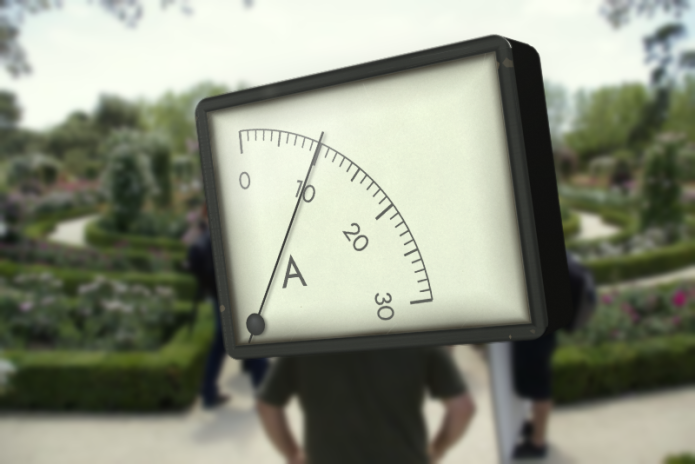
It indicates 10 A
